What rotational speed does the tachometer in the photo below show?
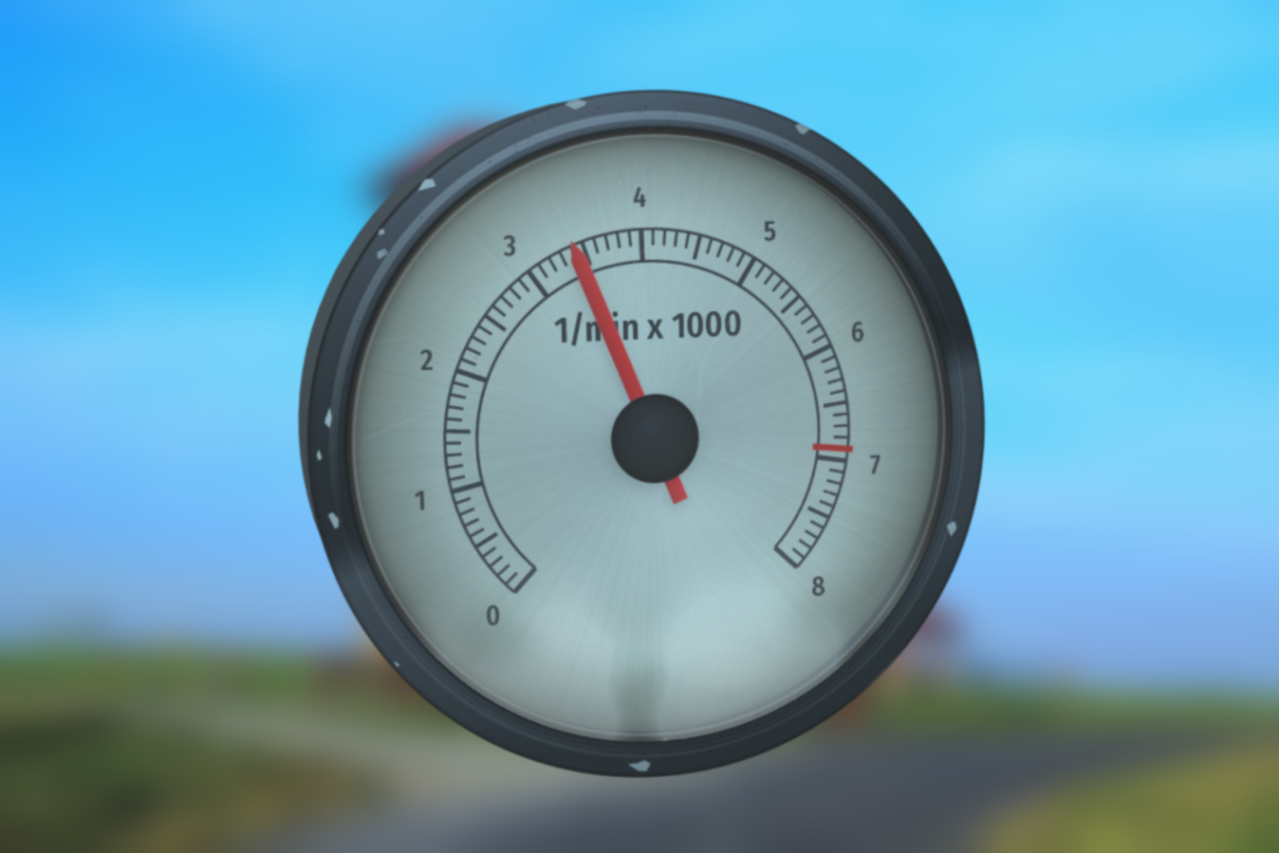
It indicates 3400 rpm
